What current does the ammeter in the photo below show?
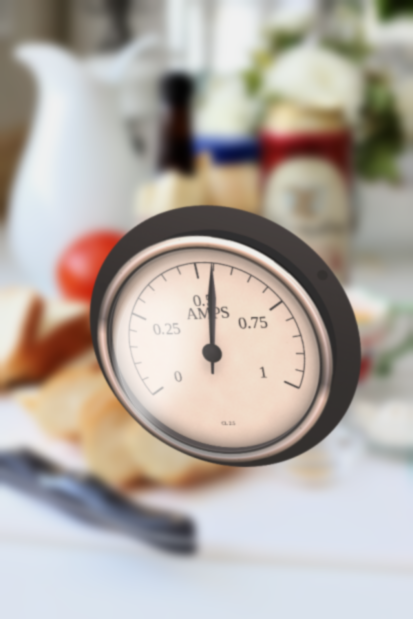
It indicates 0.55 A
